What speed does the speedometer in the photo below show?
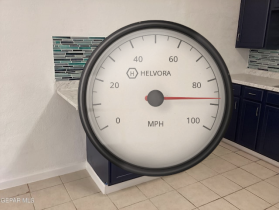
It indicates 87.5 mph
